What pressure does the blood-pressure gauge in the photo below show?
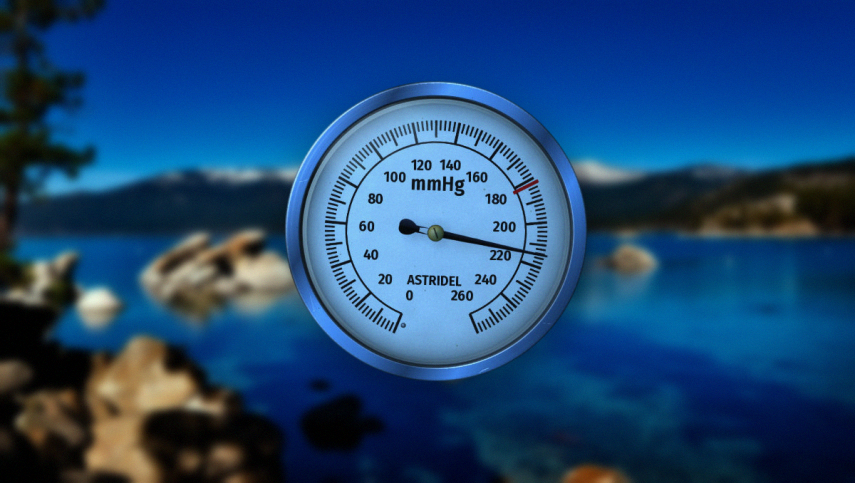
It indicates 214 mmHg
